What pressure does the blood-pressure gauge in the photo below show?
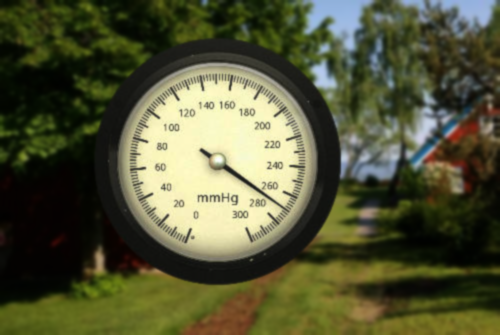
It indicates 270 mmHg
